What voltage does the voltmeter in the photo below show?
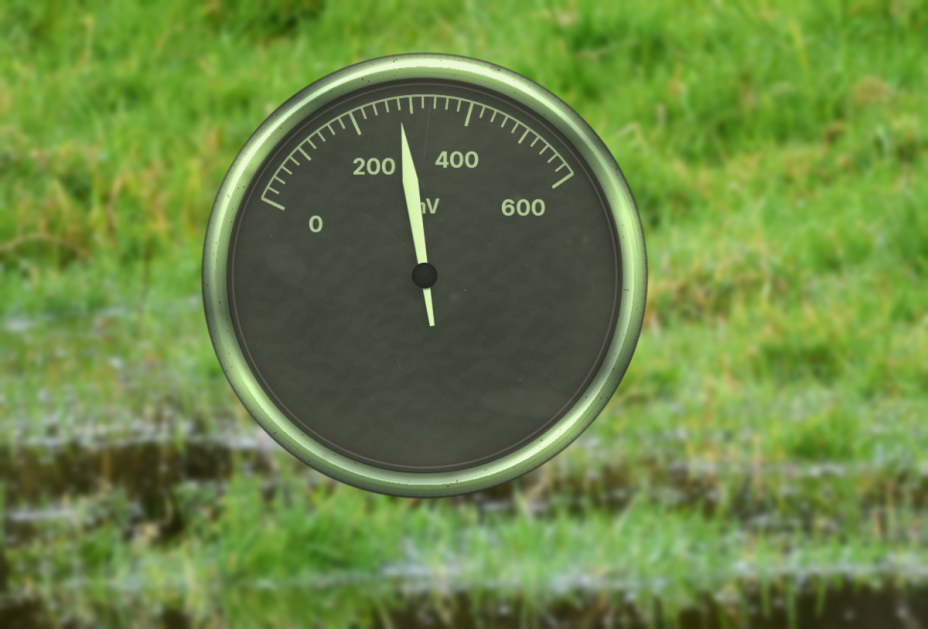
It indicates 280 mV
